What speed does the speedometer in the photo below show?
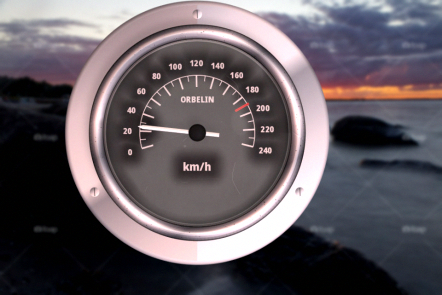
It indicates 25 km/h
